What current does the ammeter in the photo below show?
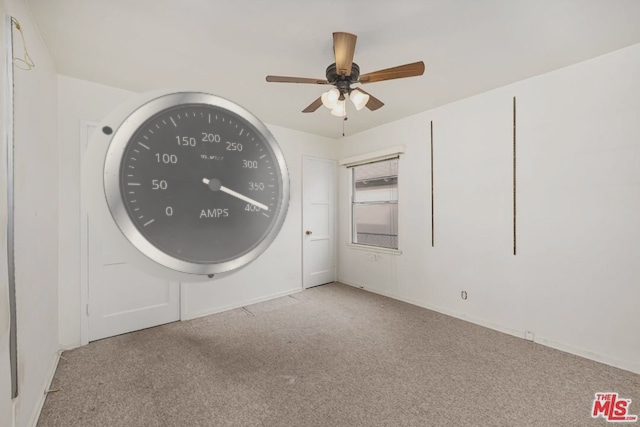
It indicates 390 A
